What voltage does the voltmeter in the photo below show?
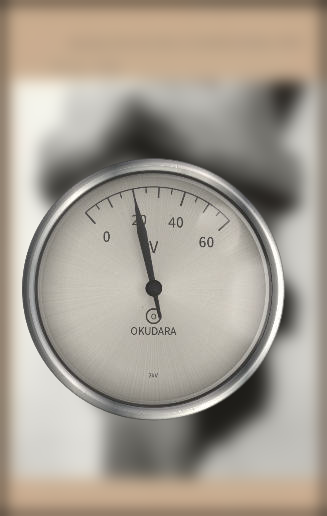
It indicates 20 V
